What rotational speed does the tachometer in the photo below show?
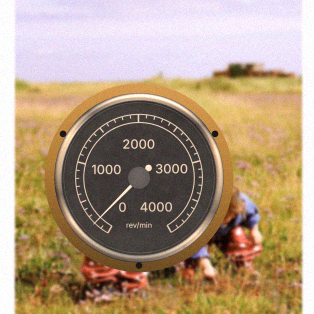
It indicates 200 rpm
